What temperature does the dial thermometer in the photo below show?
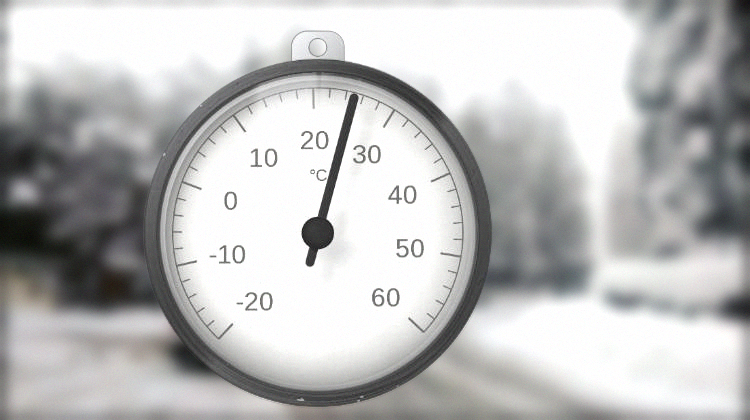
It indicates 25 °C
